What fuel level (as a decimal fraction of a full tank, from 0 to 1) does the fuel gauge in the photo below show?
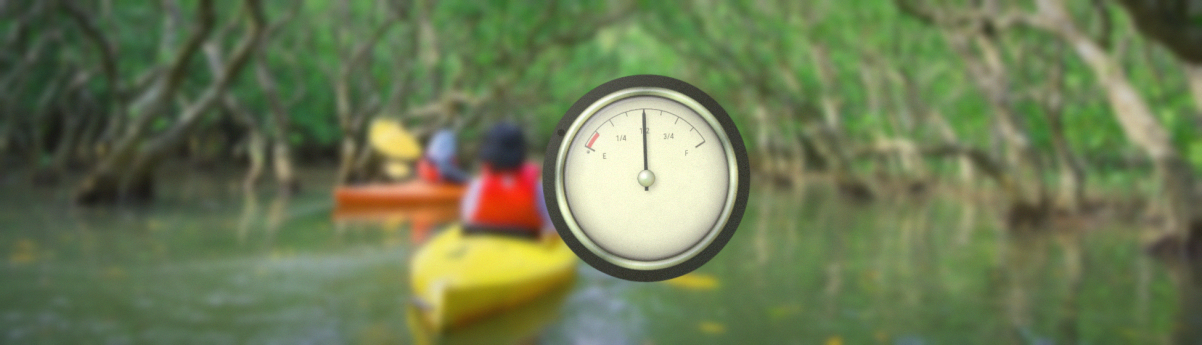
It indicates 0.5
